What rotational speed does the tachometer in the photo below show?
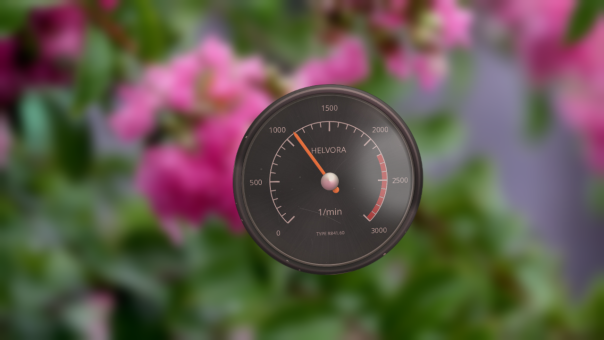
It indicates 1100 rpm
